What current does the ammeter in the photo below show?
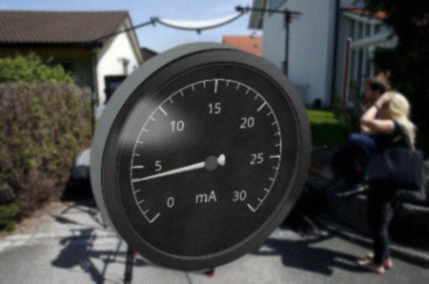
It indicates 4 mA
